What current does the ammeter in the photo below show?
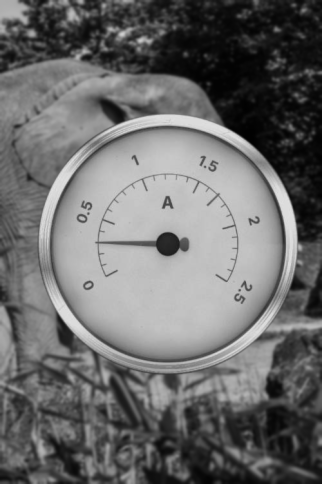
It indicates 0.3 A
